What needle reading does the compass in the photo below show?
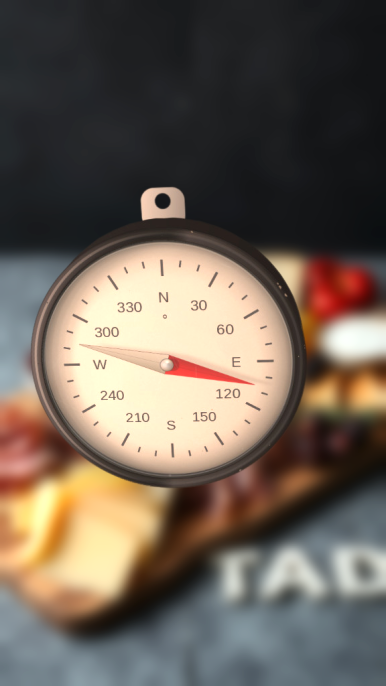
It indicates 105 °
